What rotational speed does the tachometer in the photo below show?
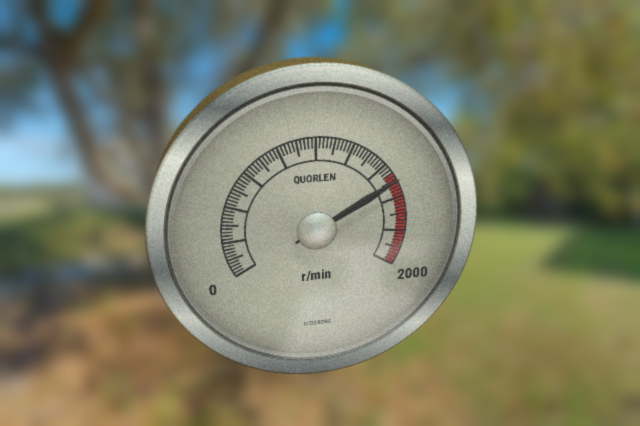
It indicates 1500 rpm
